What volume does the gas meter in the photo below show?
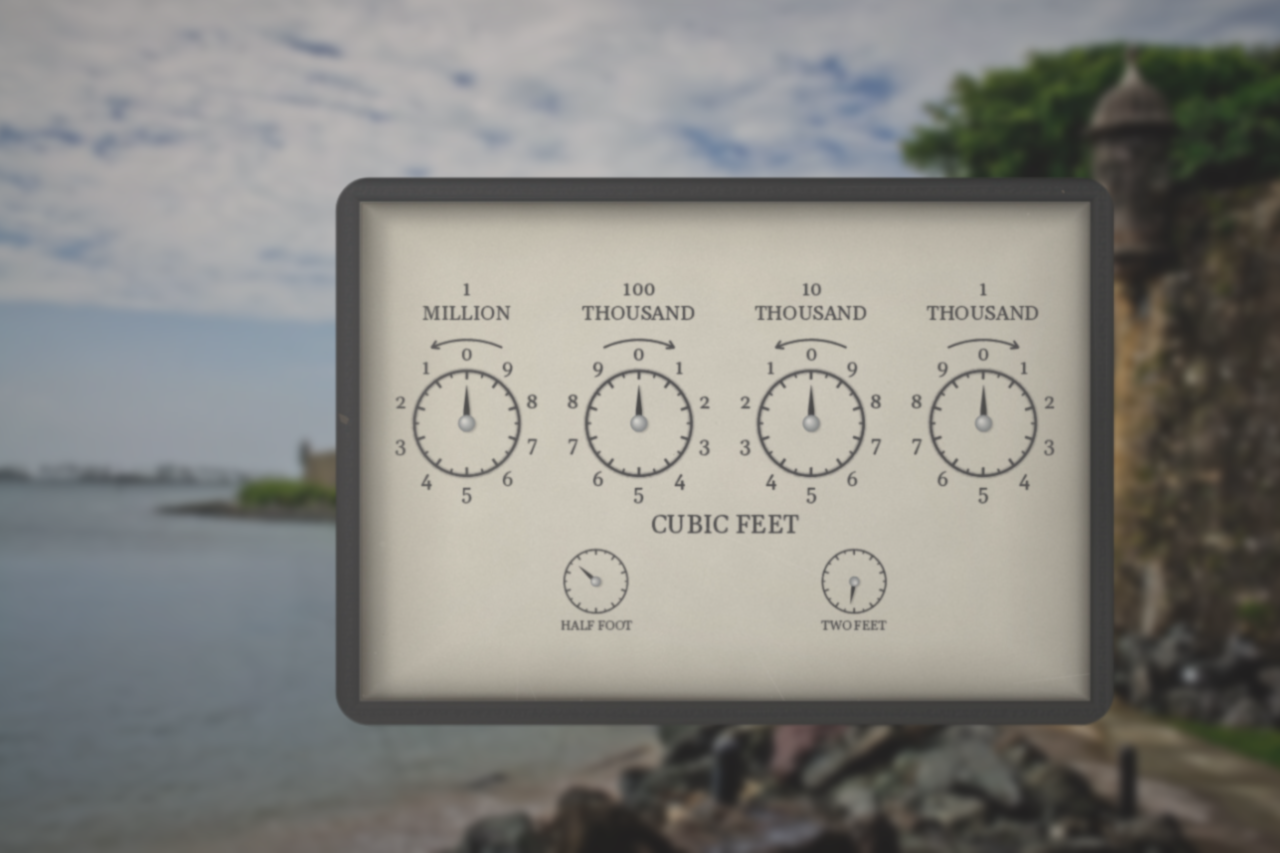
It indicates 0 ft³
